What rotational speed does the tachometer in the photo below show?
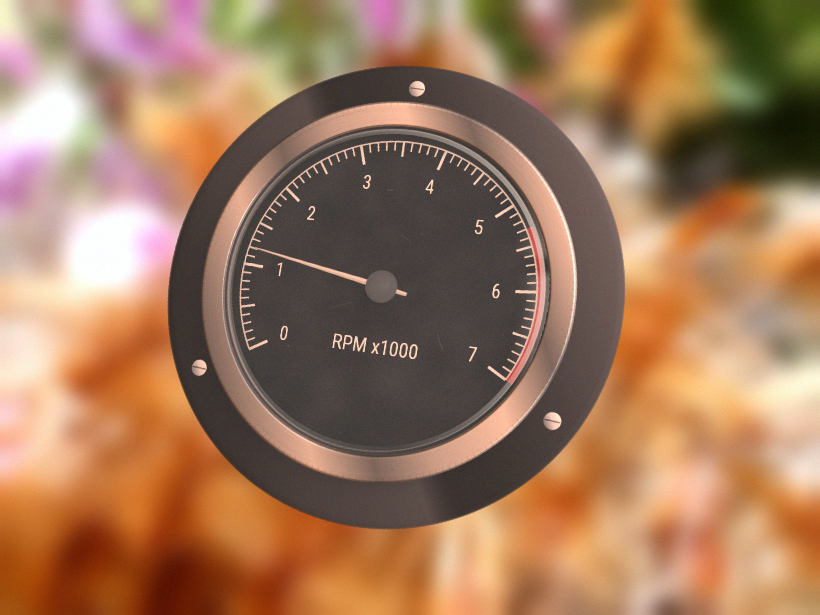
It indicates 1200 rpm
